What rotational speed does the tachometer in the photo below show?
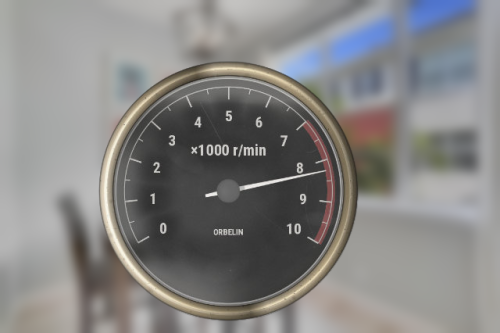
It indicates 8250 rpm
